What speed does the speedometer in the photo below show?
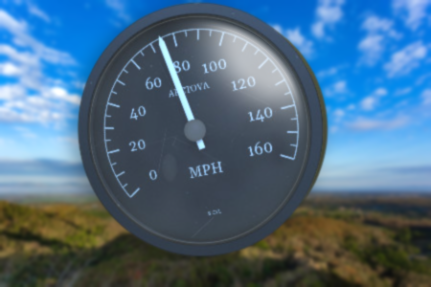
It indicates 75 mph
